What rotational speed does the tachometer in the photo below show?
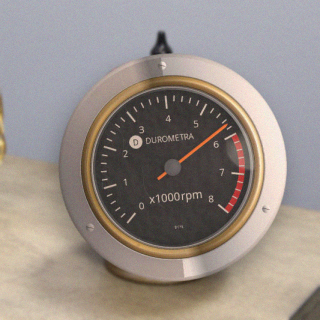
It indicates 5700 rpm
